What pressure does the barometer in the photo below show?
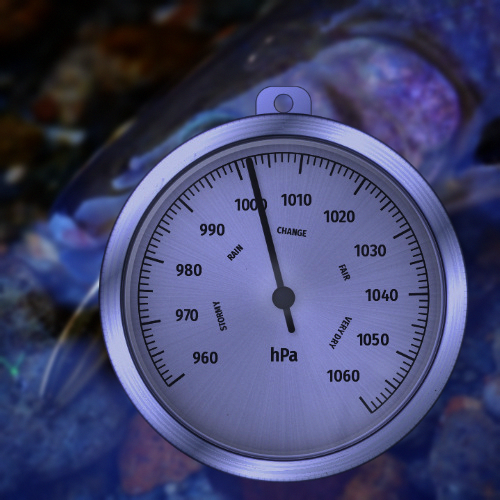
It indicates 1002 hPa
